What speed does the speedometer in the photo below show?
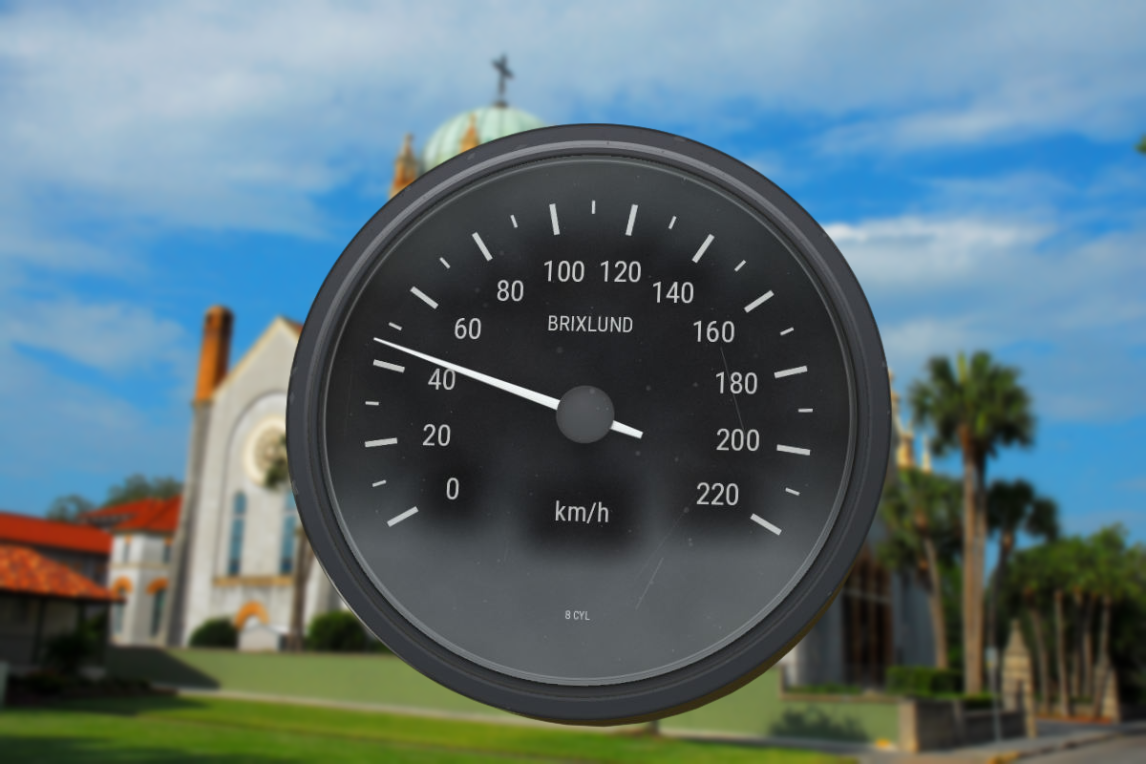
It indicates 45 km/h
